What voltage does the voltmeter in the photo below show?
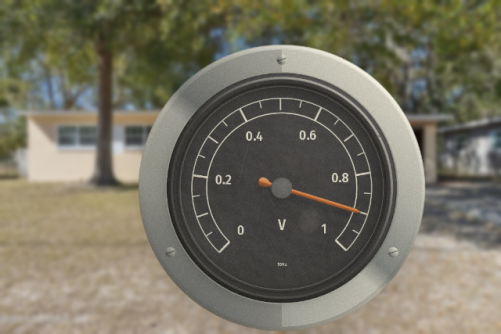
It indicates 0.9 V
